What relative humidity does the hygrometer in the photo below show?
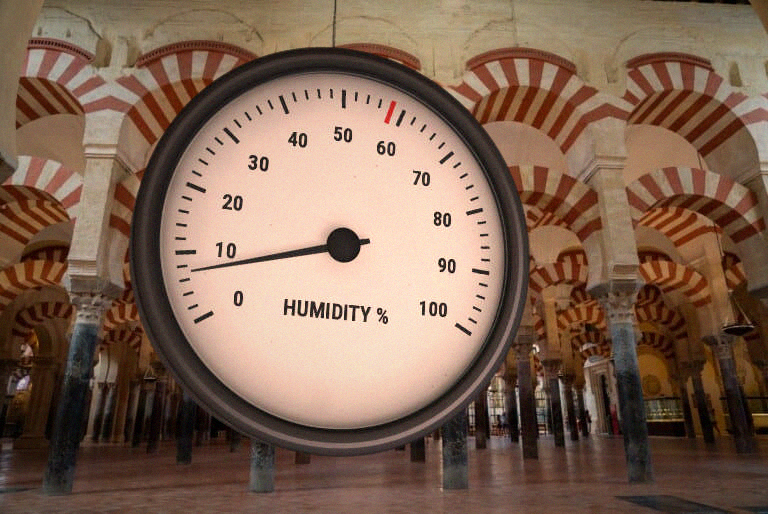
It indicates 7 %
